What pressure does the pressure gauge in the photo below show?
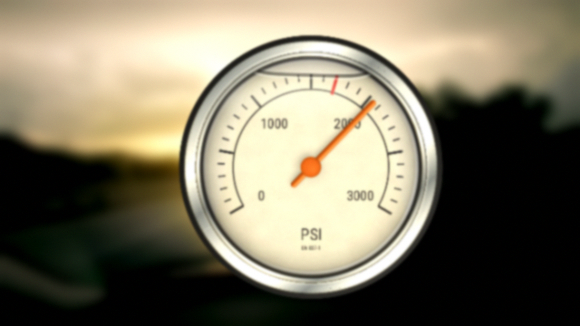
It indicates 2050 psi
